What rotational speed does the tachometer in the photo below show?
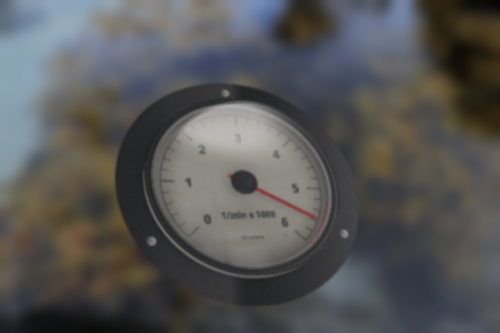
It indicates 5600 rpm
